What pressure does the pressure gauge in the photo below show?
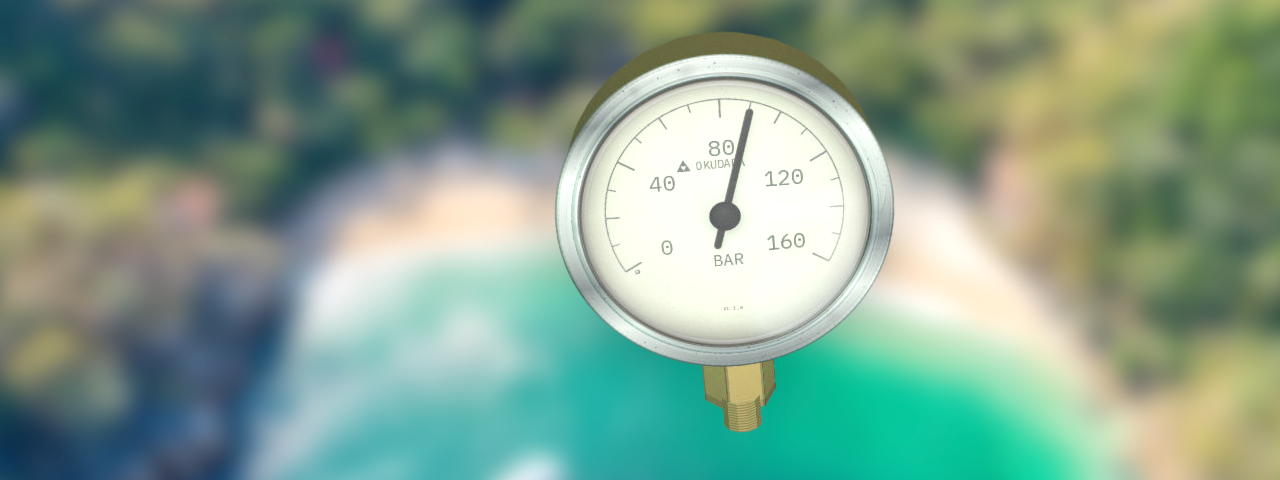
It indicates 90 bar
